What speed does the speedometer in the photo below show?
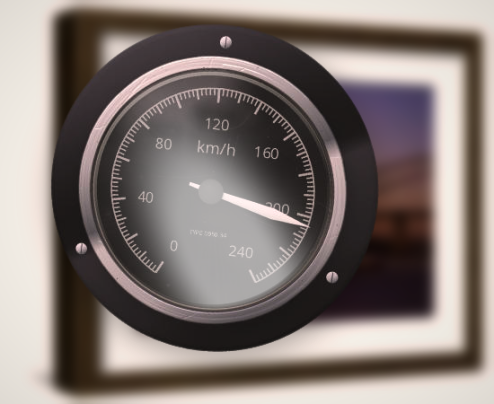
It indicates 204 km/h
